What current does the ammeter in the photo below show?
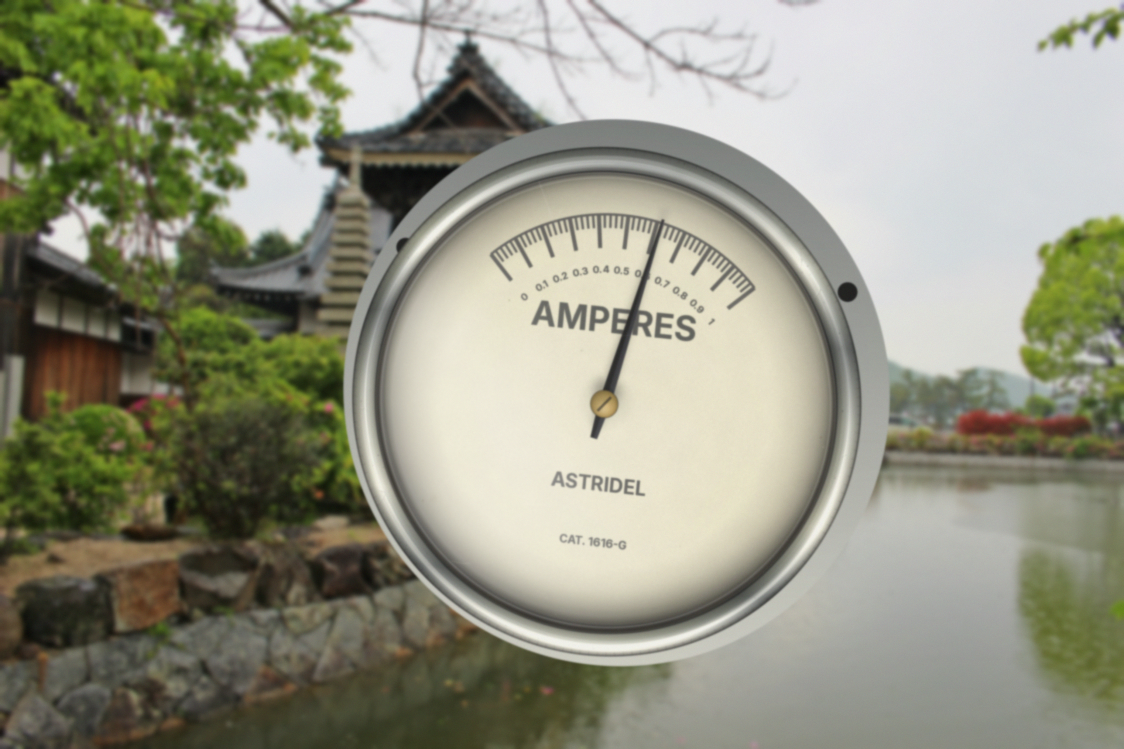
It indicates 0.62 A
